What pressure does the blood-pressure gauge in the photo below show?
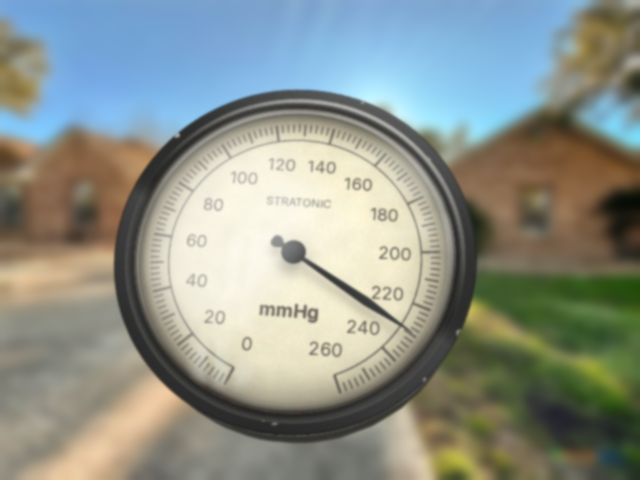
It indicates 230 mmHg
